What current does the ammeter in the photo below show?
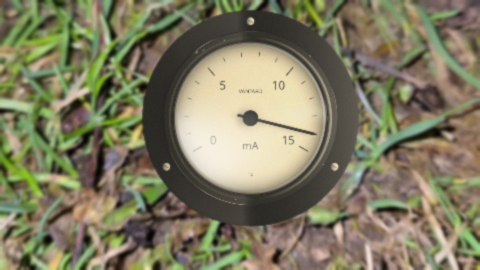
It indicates 14 mA
